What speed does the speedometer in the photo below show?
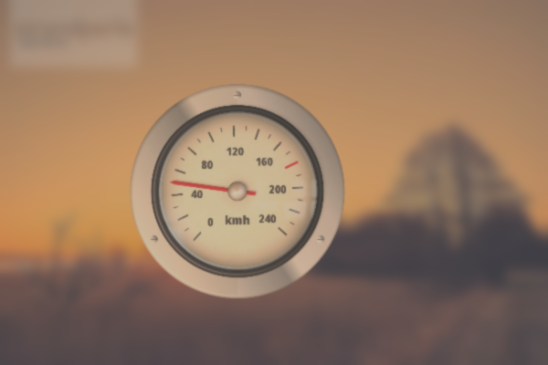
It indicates 50 km/h
